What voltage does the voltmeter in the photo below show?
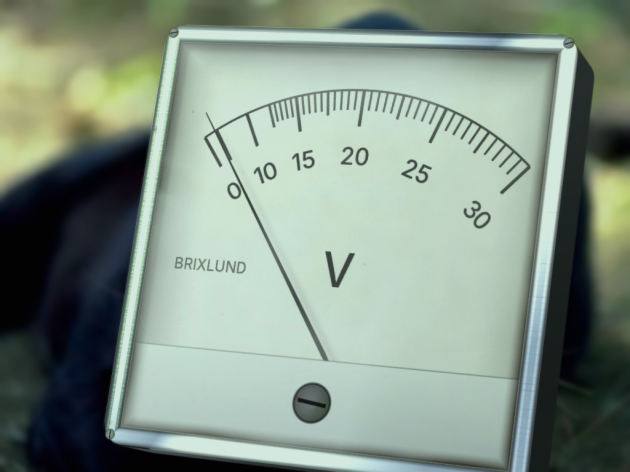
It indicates 5 V
